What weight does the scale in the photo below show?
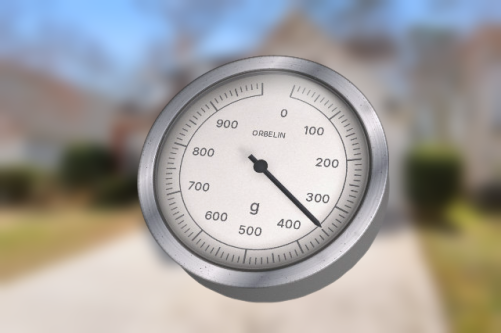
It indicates 350 g
